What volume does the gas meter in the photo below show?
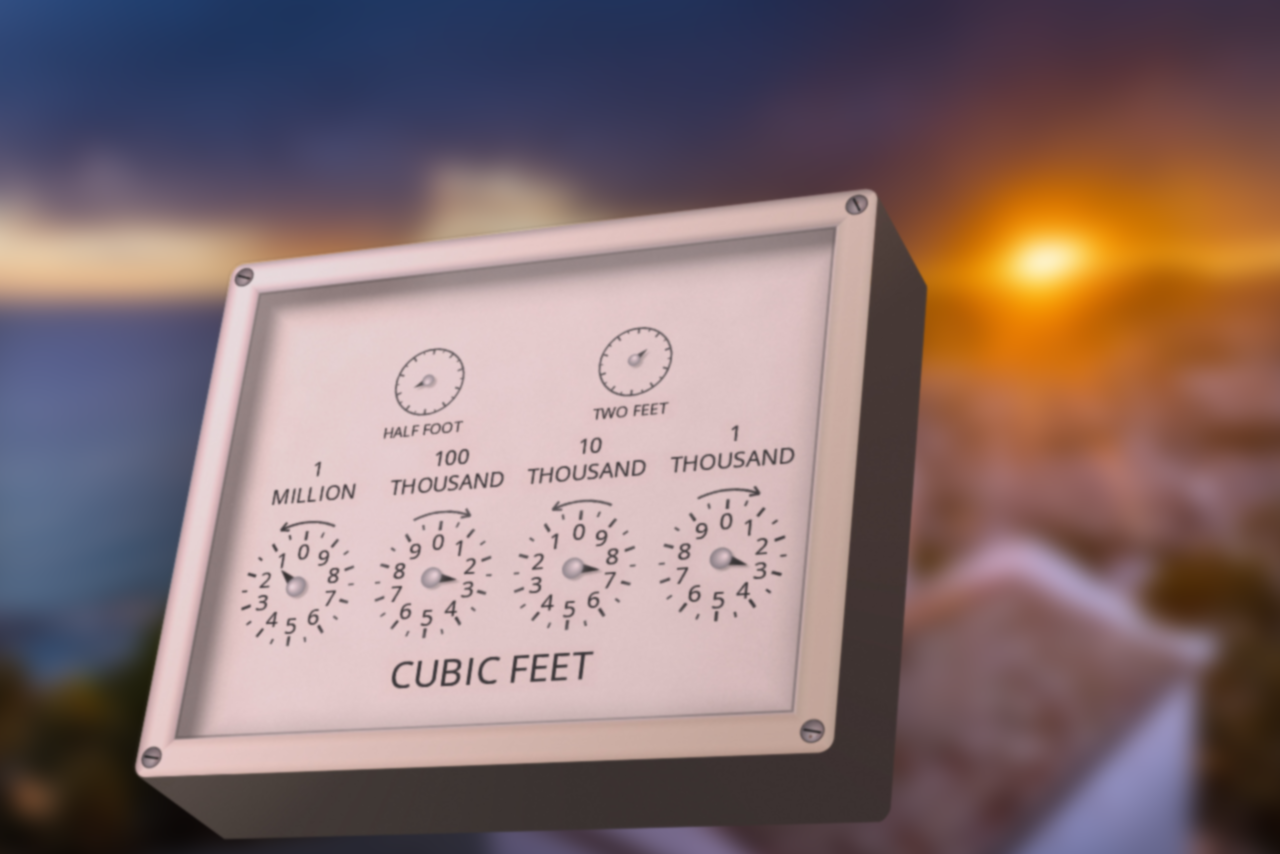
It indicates 127300 ft³
